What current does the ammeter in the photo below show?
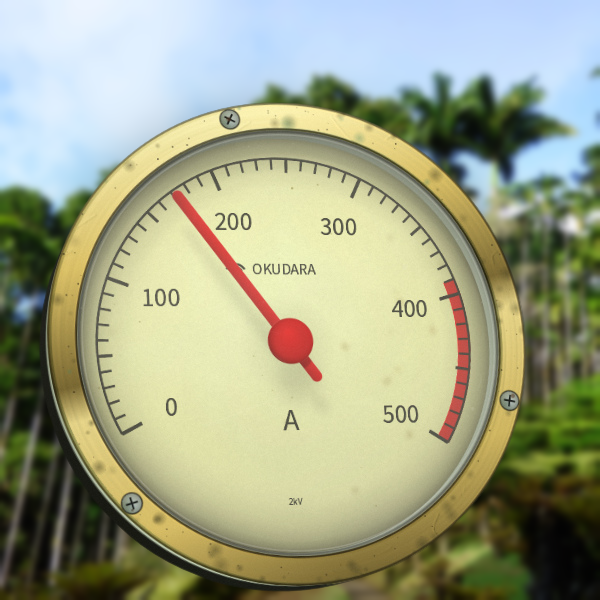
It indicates 170 A
